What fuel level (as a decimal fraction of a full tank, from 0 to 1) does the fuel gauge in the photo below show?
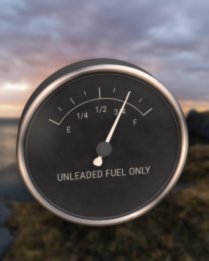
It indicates 0.75
